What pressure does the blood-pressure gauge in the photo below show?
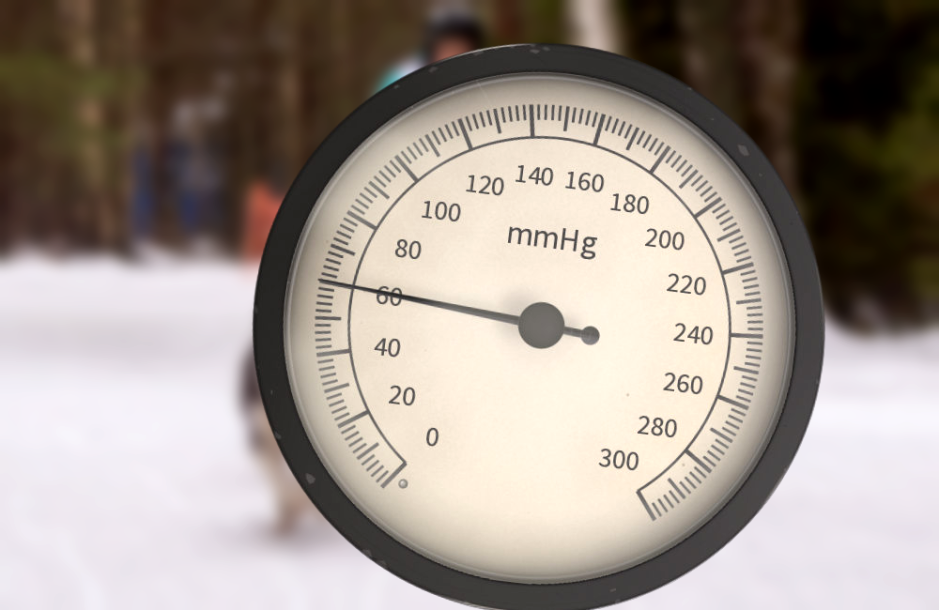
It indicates 60 mmHg
